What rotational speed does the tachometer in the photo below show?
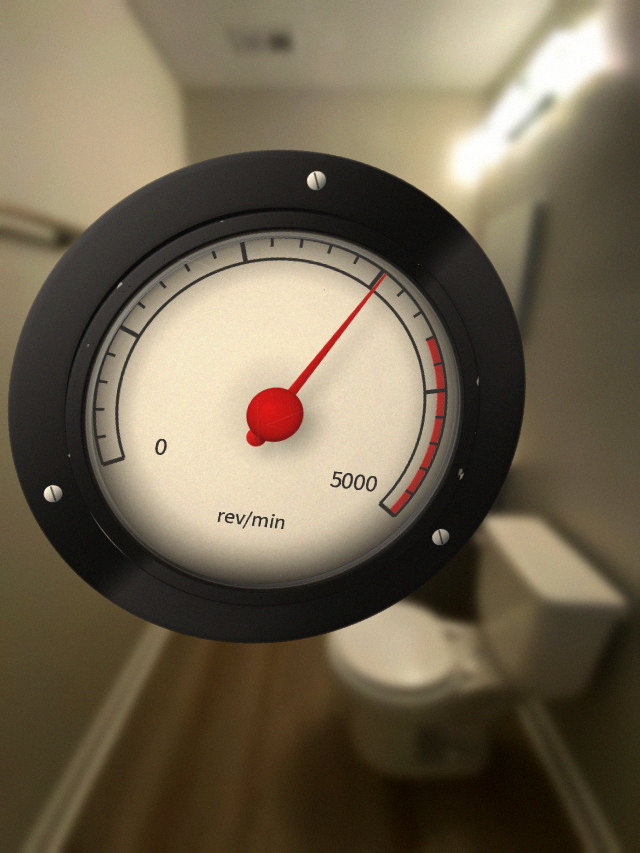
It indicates 3000 rpm
